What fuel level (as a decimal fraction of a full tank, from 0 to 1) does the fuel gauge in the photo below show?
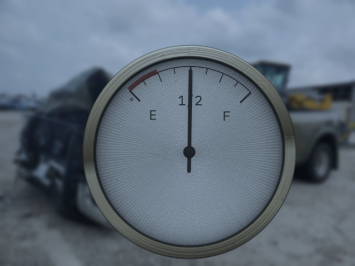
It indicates 0.5
